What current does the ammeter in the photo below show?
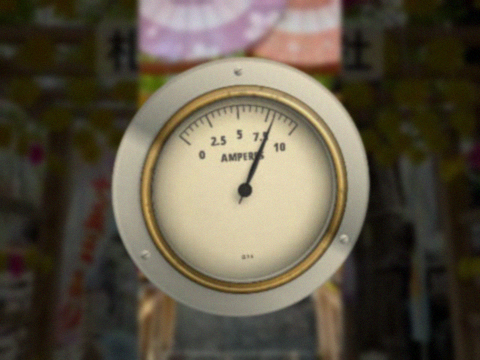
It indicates 8 A
